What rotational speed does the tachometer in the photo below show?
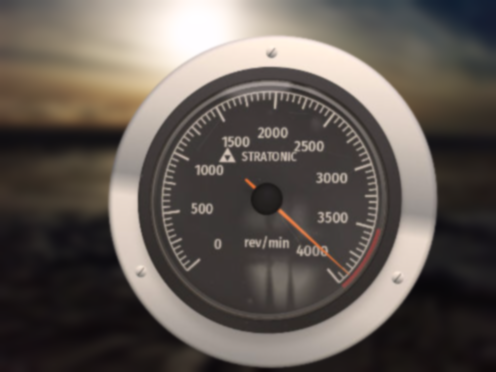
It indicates 3900 rpm
